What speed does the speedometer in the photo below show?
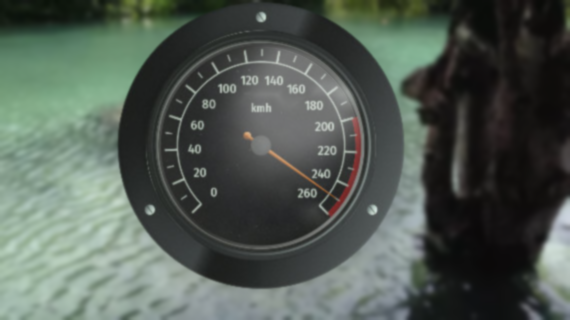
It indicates 250 km/h
